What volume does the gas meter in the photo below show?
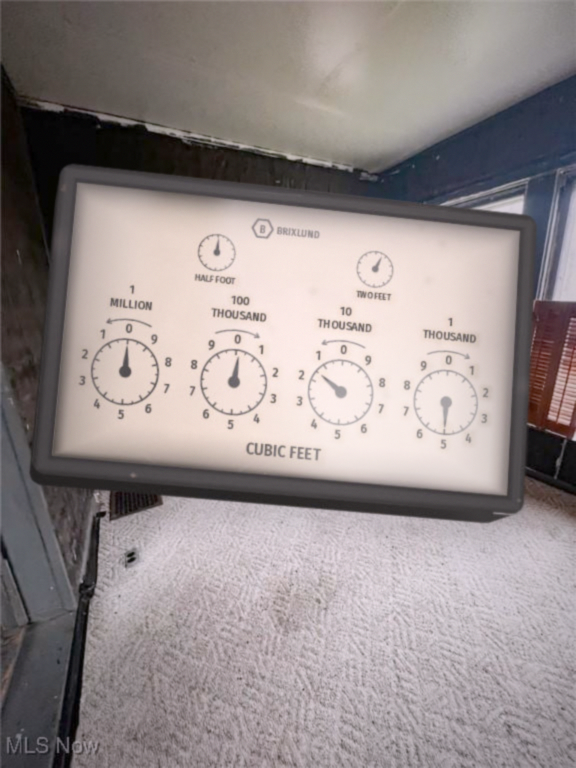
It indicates 1500 ft³
